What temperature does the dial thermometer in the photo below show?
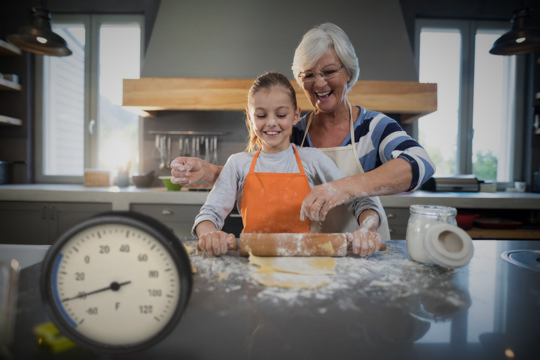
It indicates -40 °F
